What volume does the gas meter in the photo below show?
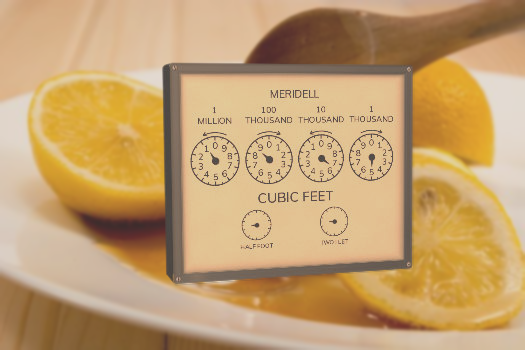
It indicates 86500 ft³
